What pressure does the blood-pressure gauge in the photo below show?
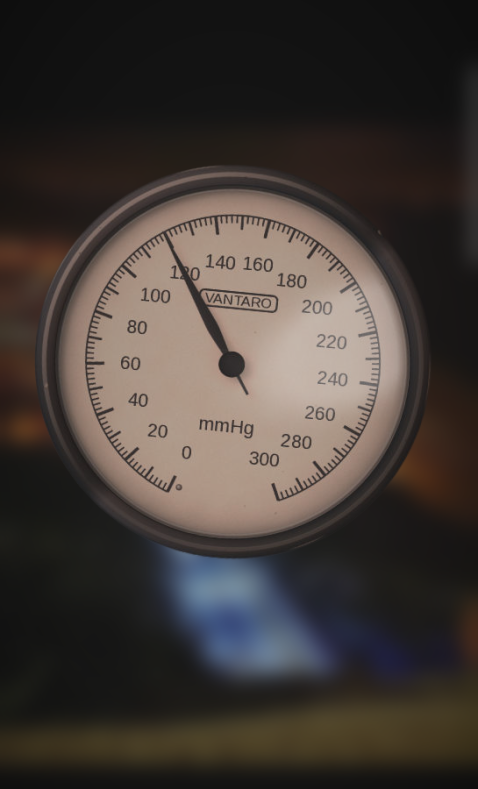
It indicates 120 mmHg
